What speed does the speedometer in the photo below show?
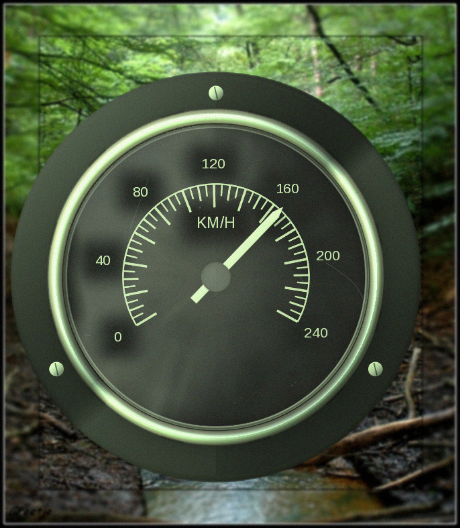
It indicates 165 km/h
